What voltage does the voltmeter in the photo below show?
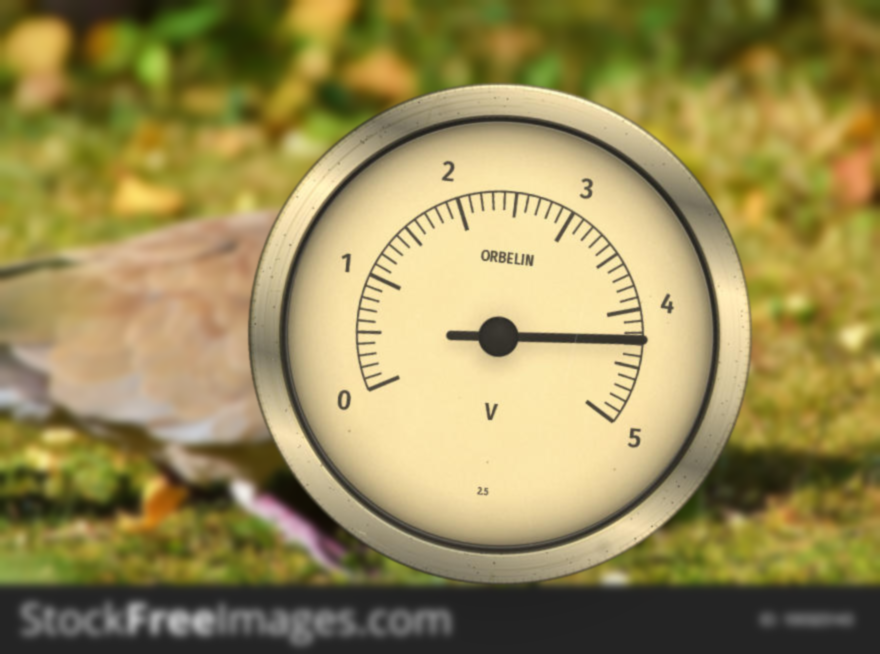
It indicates 4.25 V
